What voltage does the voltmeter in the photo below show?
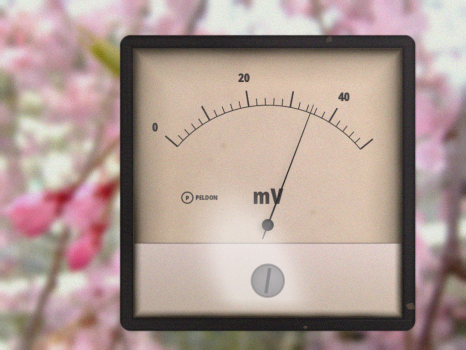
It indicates 35 mV
